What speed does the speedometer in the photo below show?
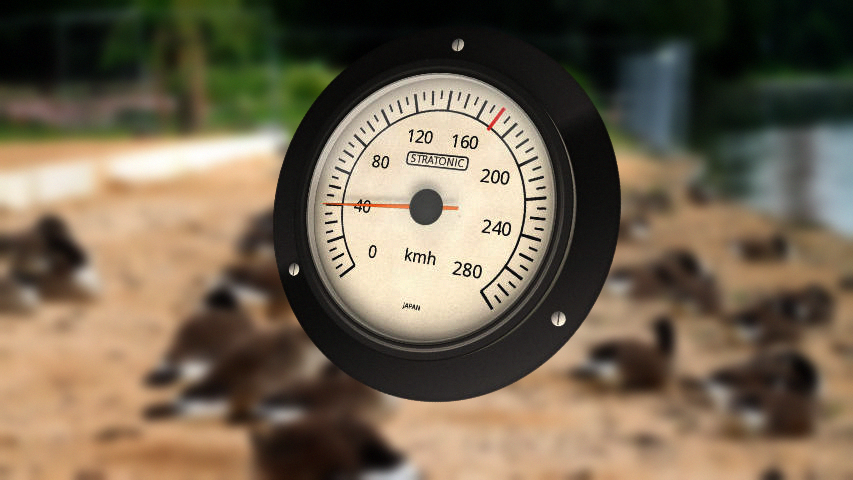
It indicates 40 km/h
